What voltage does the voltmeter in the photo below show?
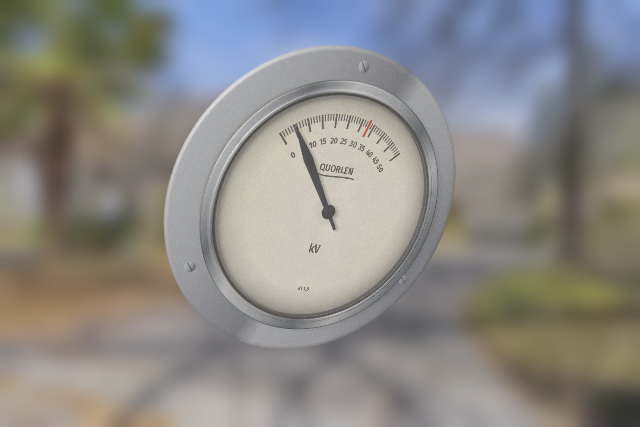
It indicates 5 kV
